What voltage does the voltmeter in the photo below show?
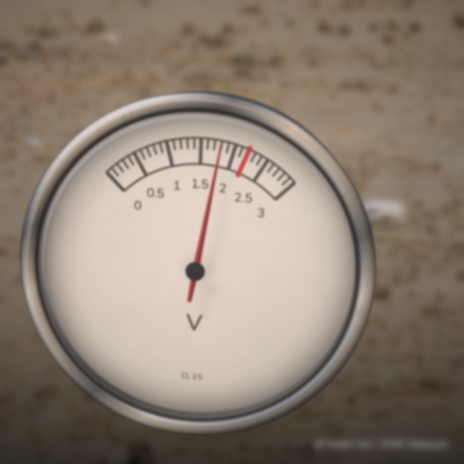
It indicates 1.8 V
